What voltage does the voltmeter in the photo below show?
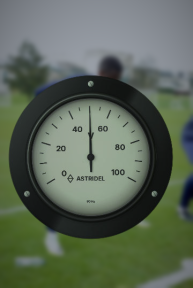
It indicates 50 V
